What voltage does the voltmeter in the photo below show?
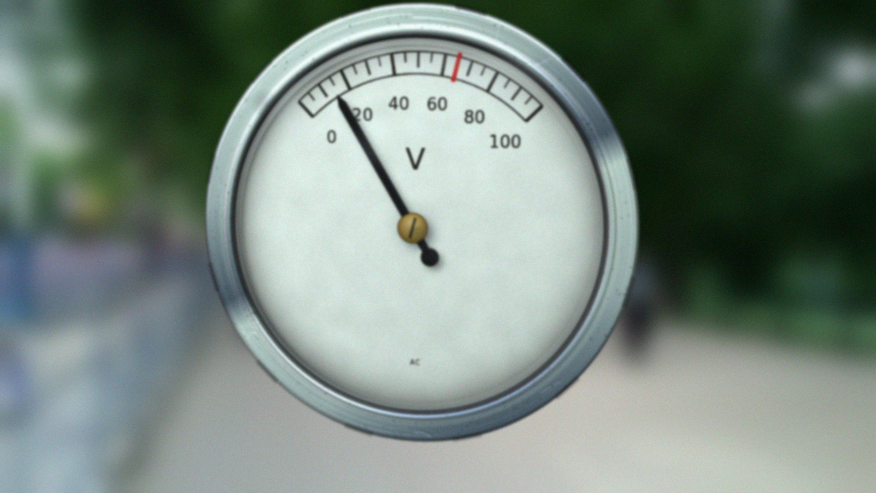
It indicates 15 V
